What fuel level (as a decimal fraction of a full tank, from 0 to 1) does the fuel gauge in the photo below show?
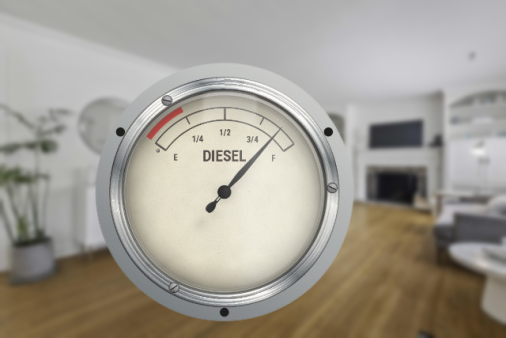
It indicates 0.875
